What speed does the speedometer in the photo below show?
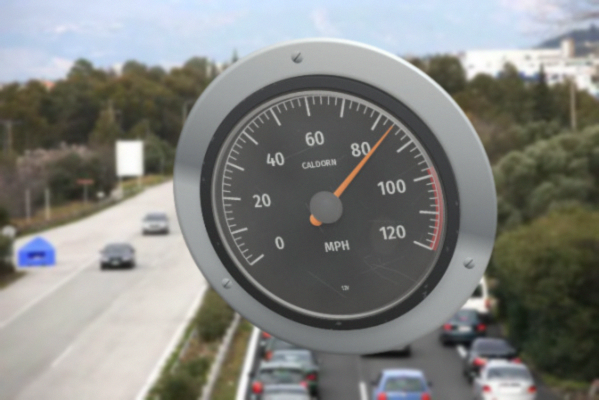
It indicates 84 mph
